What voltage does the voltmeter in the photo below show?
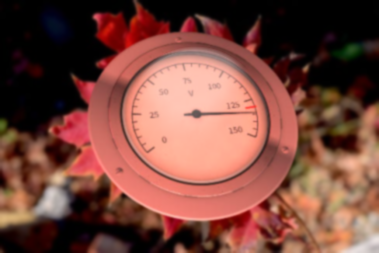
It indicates 135 V
